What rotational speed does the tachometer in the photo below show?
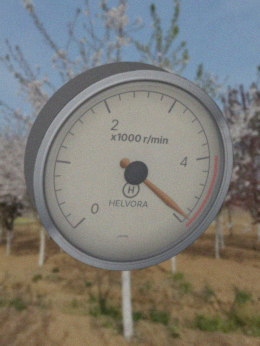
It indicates 4900 rpm
